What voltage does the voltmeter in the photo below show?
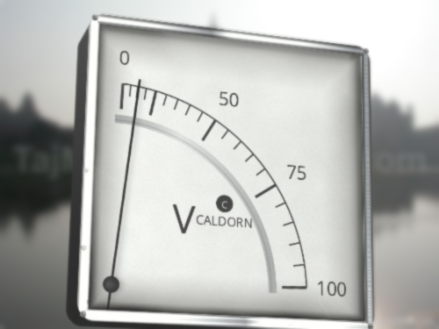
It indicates 15 V
